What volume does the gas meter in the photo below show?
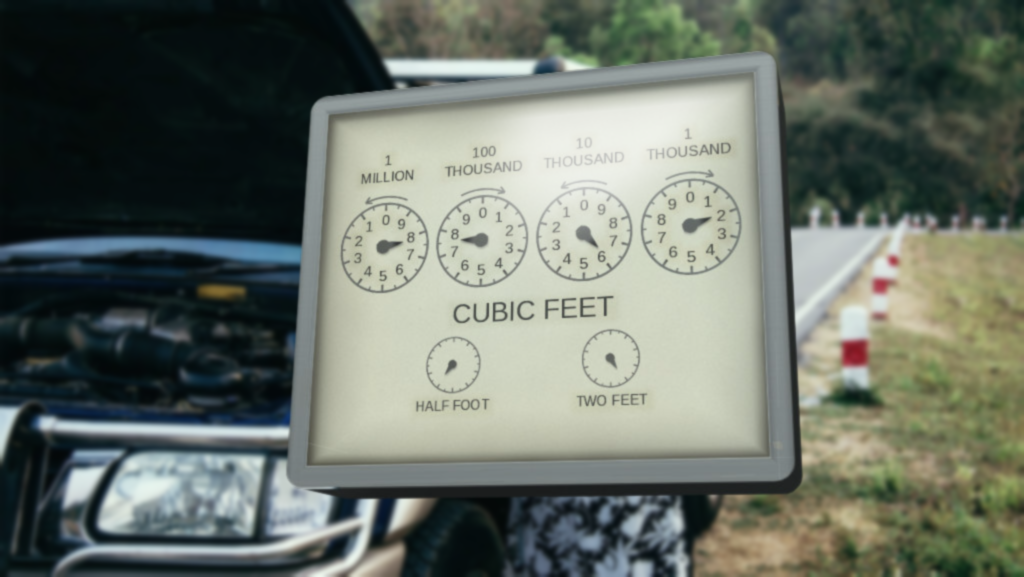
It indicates 776200 ft³
